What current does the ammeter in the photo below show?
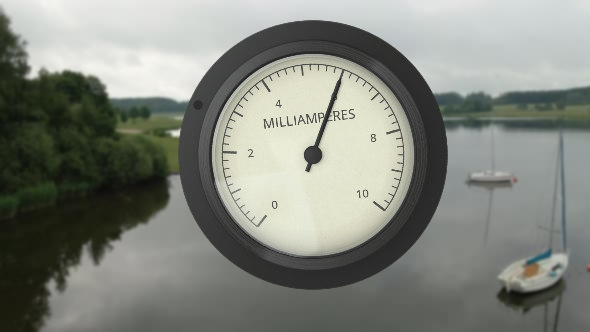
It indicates 6 mA
